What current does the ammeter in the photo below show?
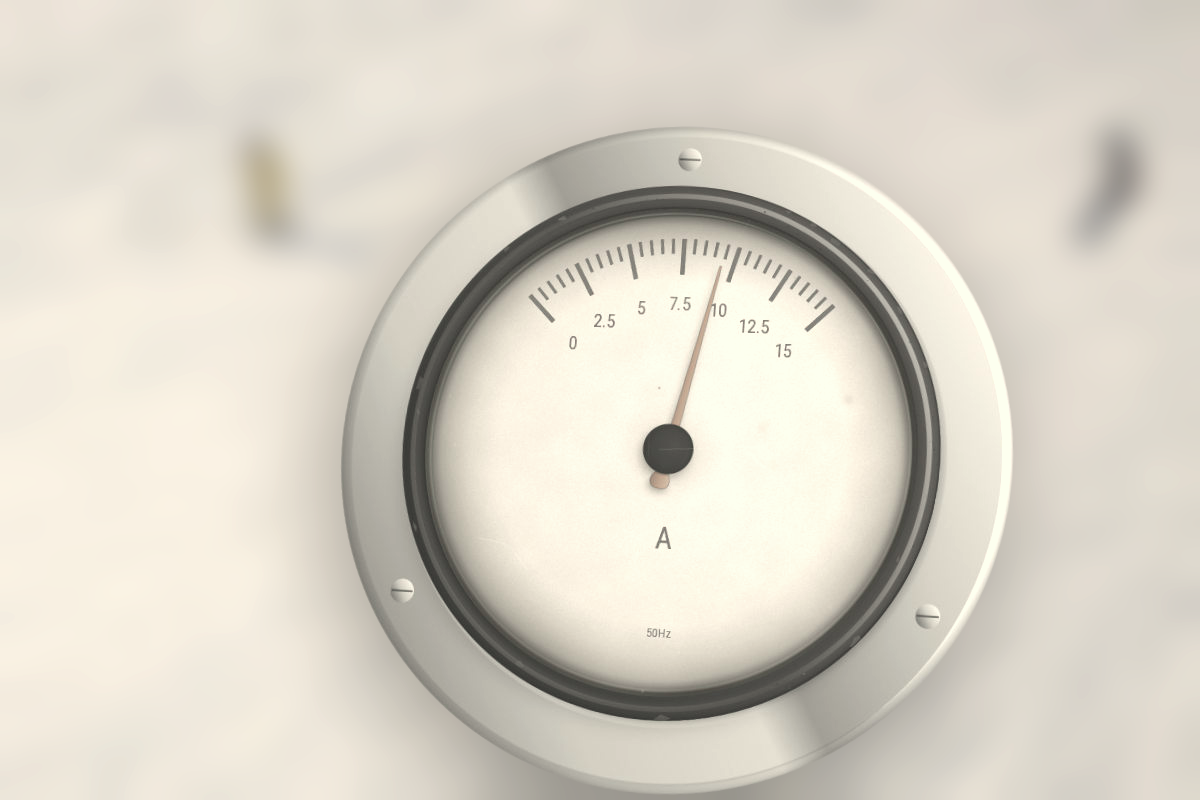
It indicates 9.5 A
